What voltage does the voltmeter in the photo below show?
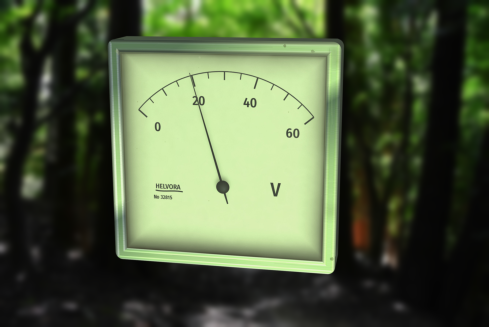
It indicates 20 V
